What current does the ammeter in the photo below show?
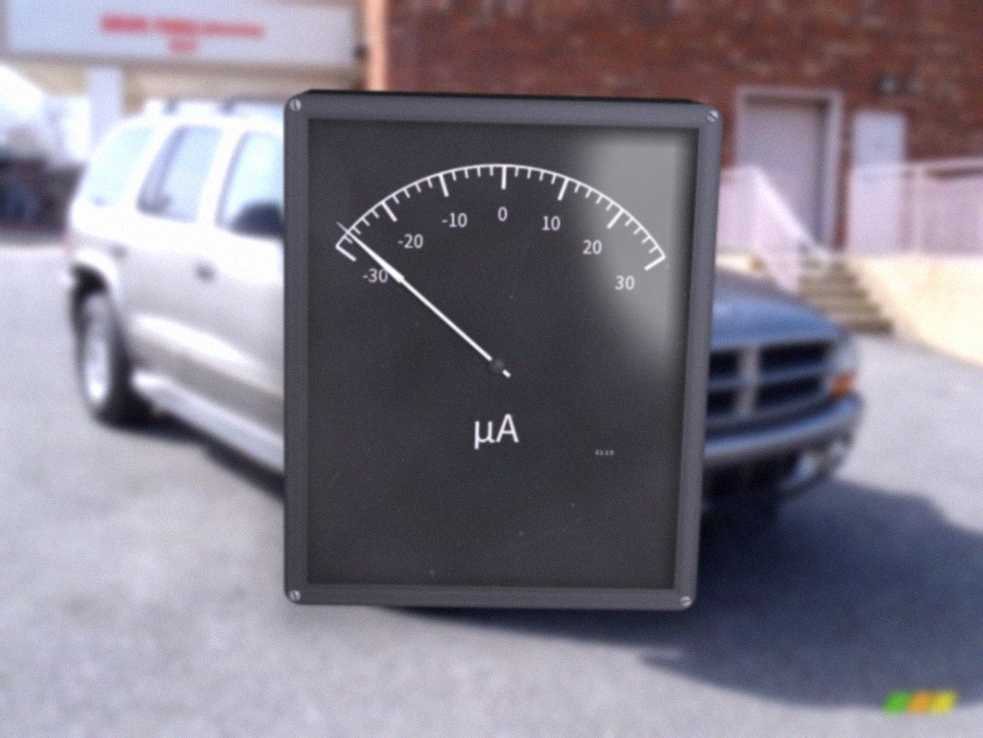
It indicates -27 µA
